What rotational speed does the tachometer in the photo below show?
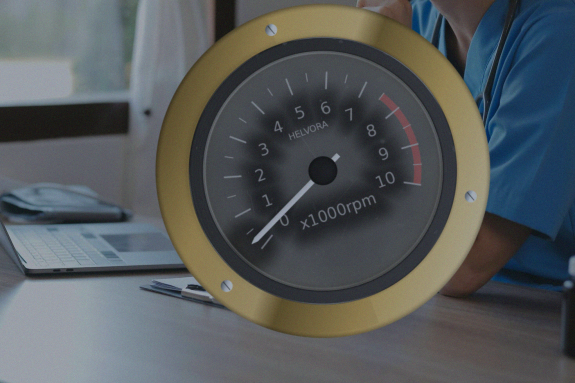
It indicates 250 rpm
